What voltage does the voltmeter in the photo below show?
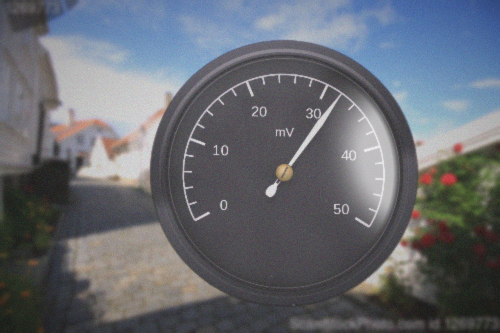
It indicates 32 mV
